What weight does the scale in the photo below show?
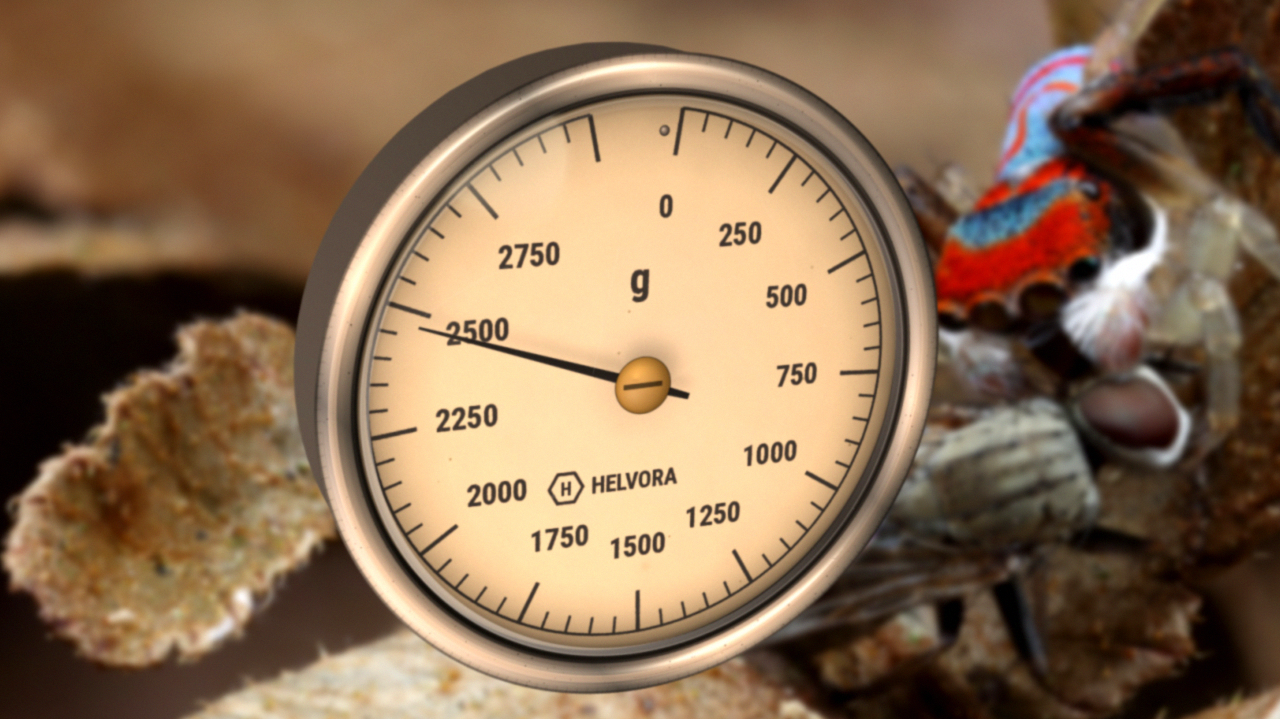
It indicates 2475 g
